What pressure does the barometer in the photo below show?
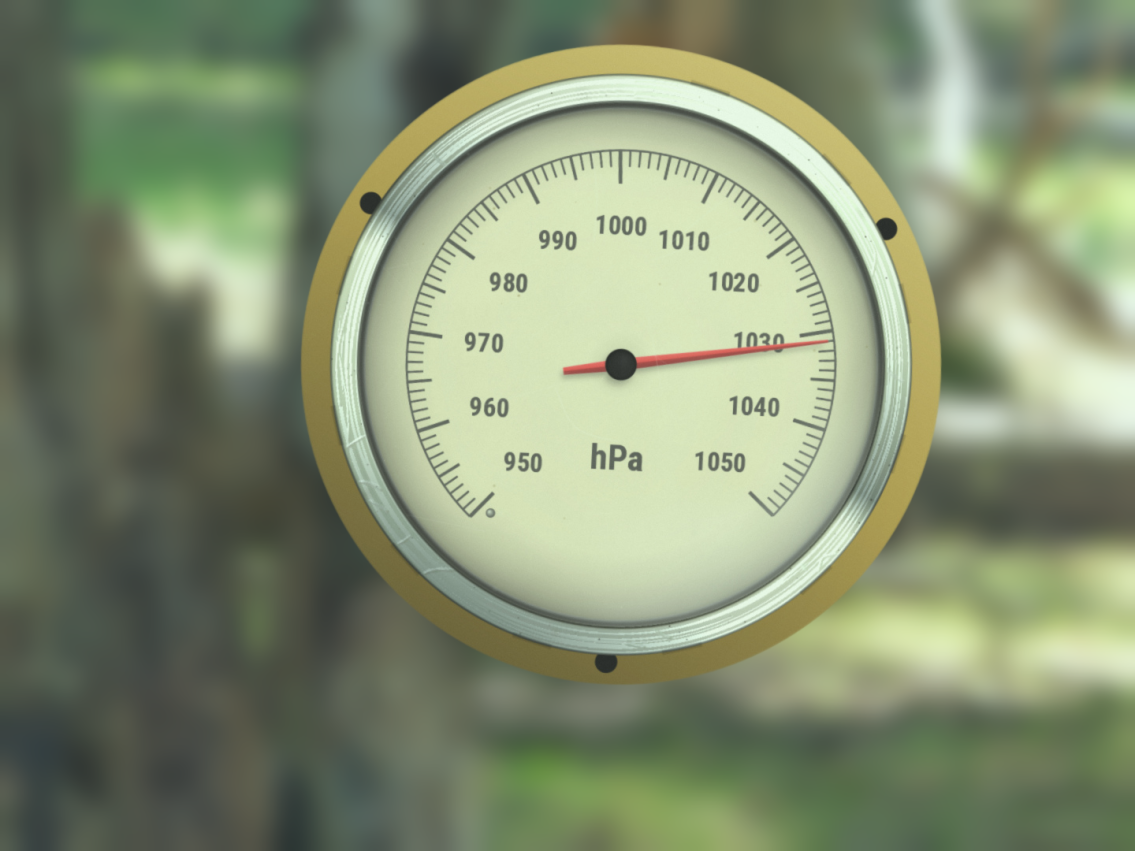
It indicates 1031 hPa
